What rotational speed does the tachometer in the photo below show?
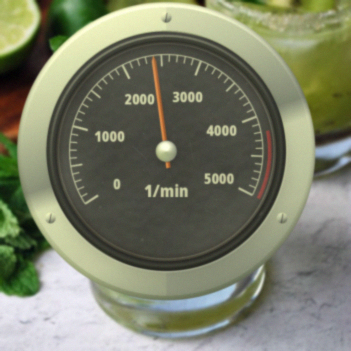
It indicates 2400 rpm
